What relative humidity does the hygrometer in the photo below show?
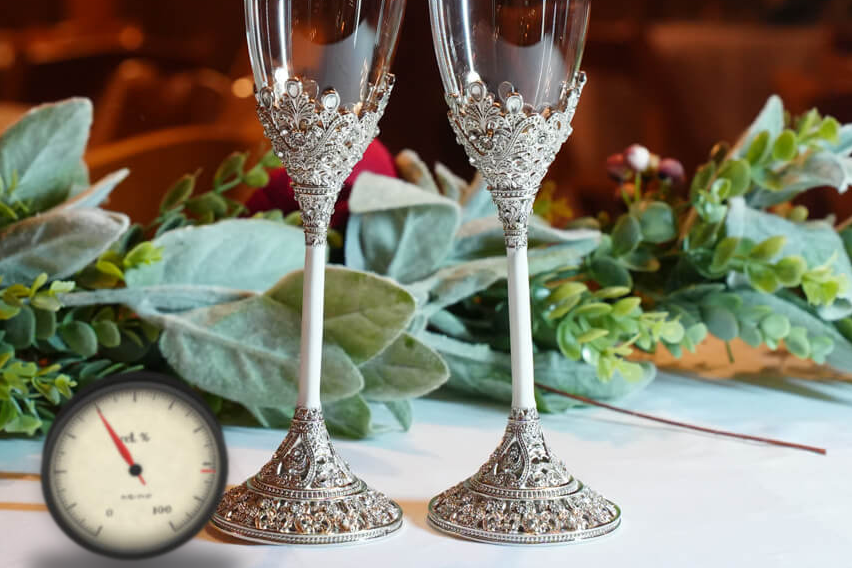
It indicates 40 %
